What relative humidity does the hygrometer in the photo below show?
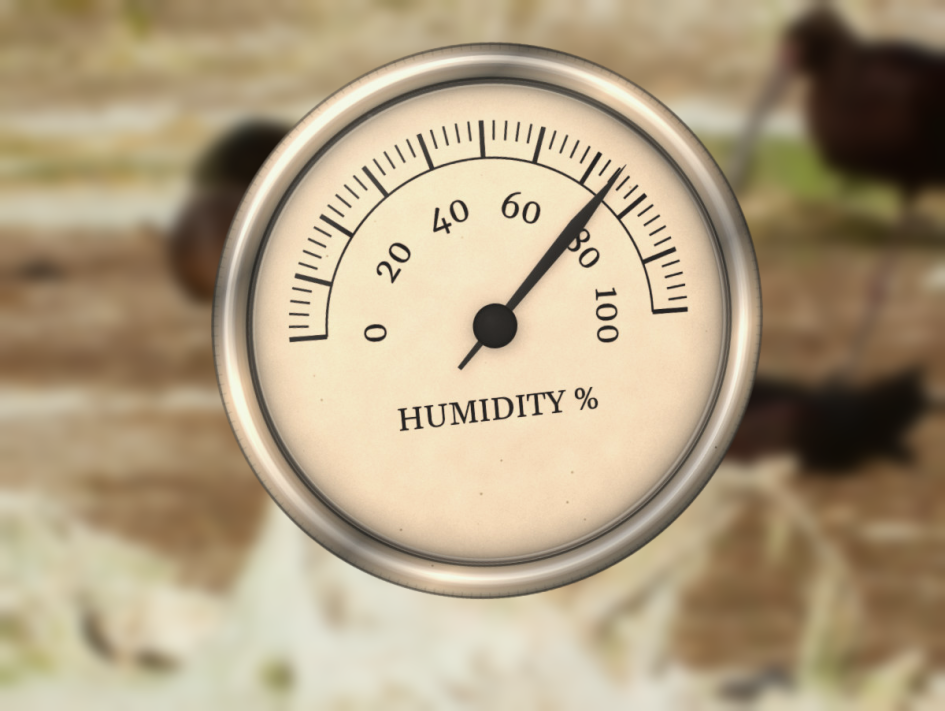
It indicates 74 %
